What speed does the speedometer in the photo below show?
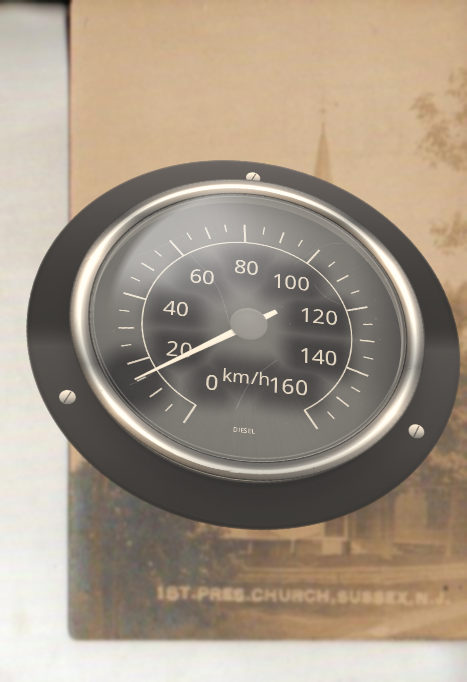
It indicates 15 km/h
